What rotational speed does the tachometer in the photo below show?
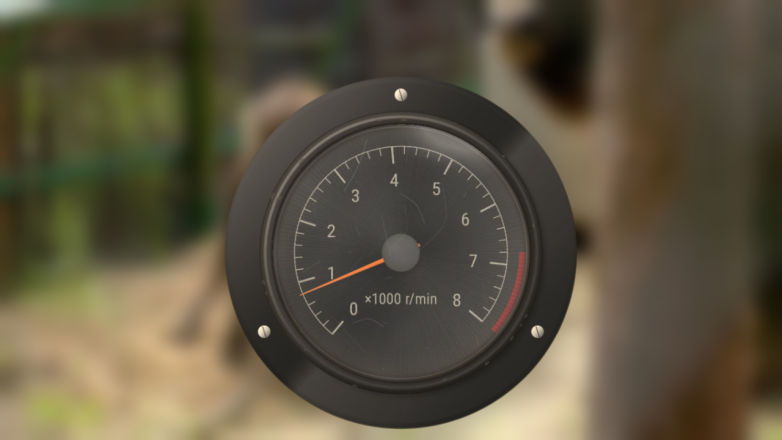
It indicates 800 rpm
